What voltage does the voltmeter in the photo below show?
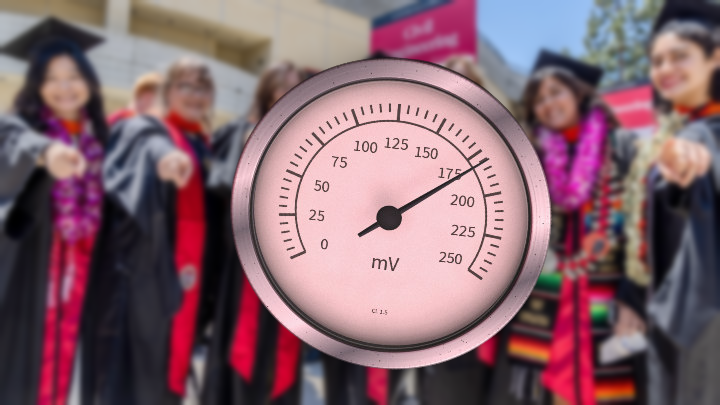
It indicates 180 mV
